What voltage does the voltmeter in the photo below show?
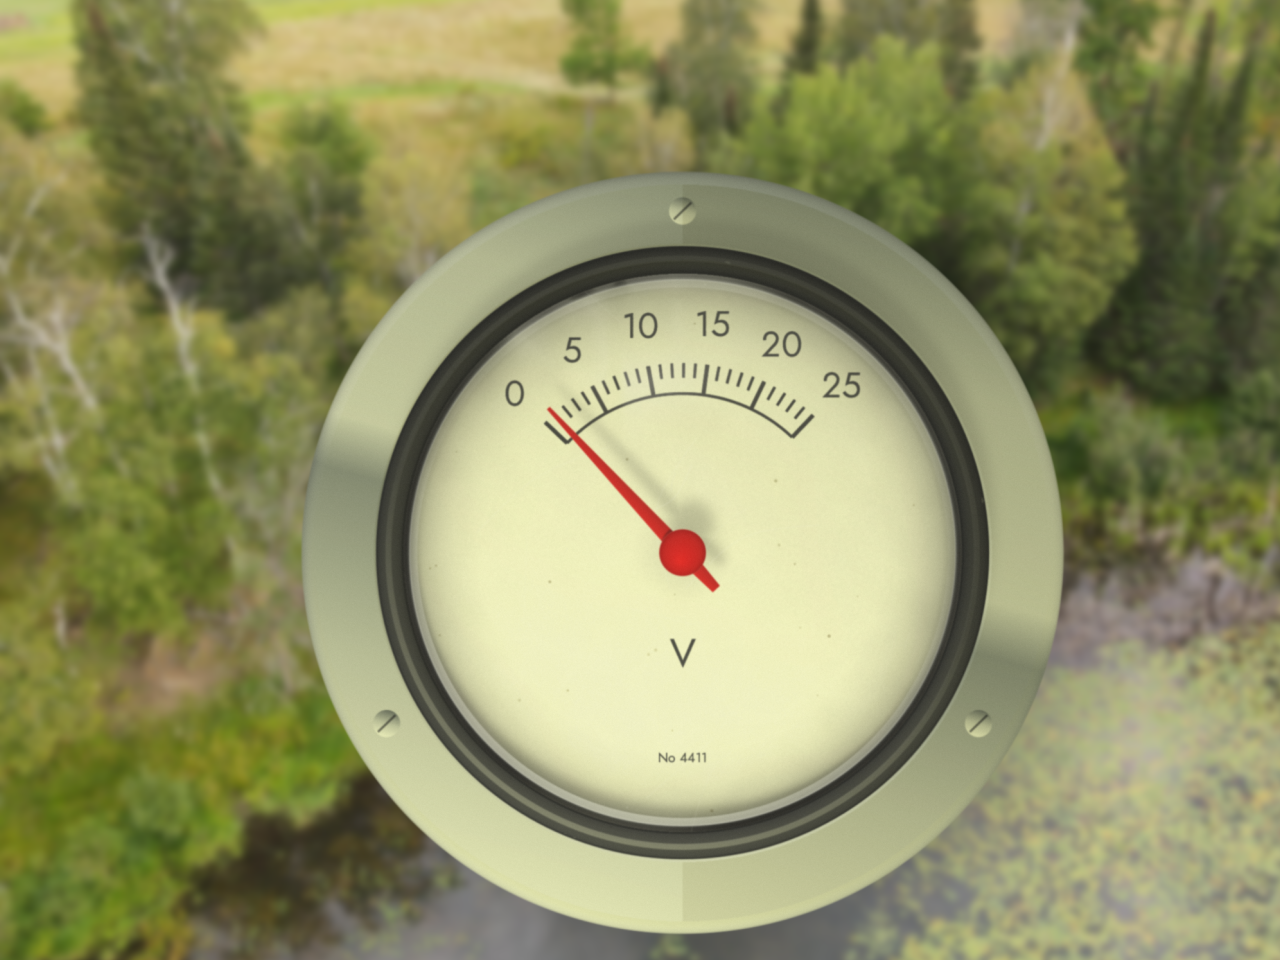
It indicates 1 V
